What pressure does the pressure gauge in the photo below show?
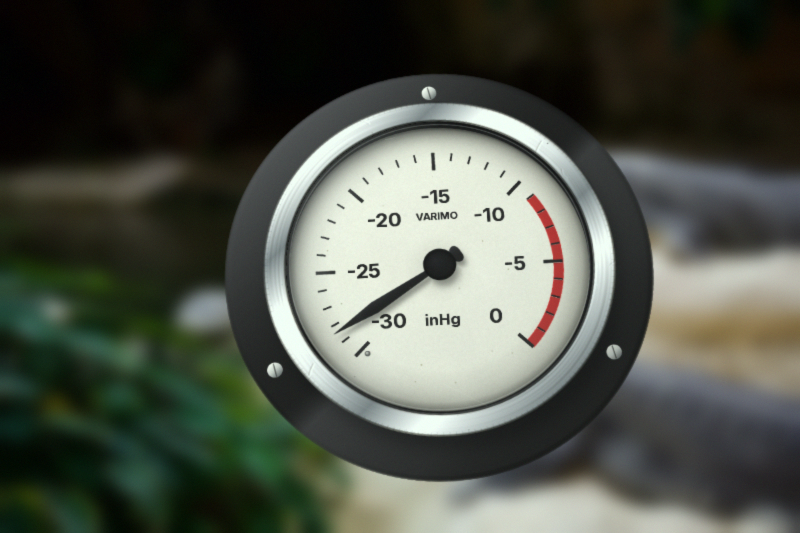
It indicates -28.5 inHg
